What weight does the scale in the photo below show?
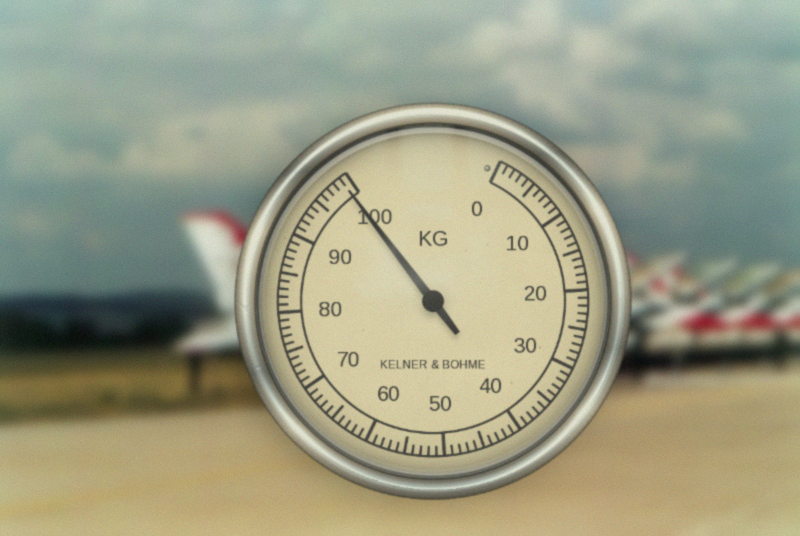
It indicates 99 kg
